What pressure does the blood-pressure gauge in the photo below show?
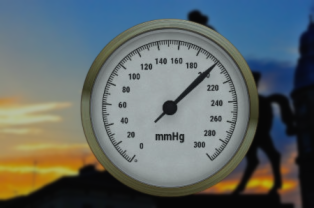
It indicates 200 mmHg
